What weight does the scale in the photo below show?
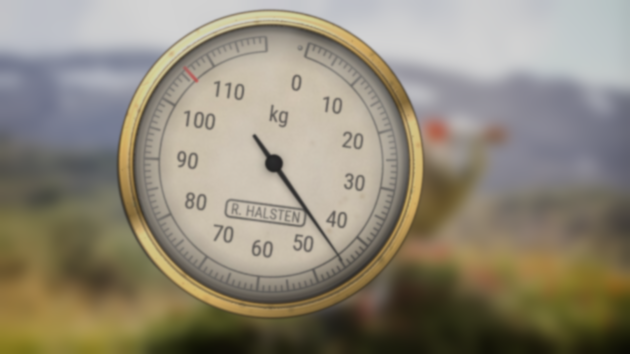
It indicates 45 kg
